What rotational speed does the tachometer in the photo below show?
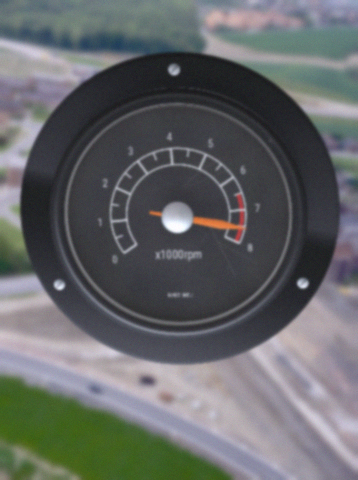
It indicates 7500 rpm
